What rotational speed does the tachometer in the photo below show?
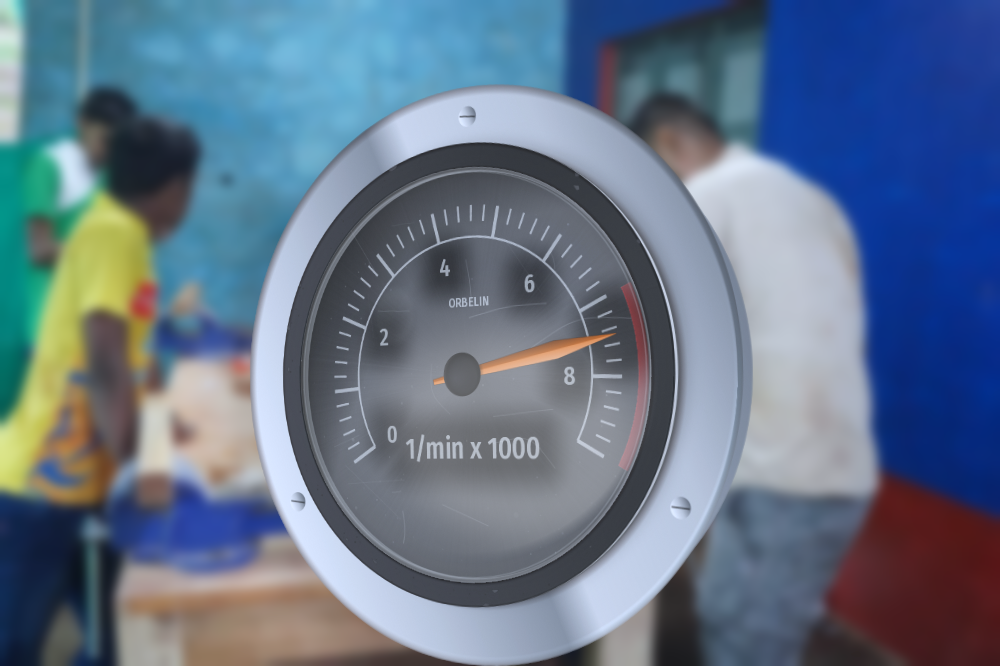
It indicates 7500 rpm
